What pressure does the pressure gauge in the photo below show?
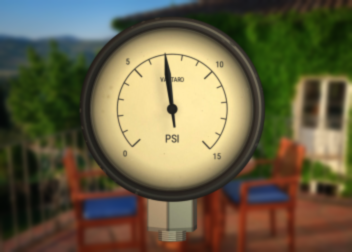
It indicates 7 psi
